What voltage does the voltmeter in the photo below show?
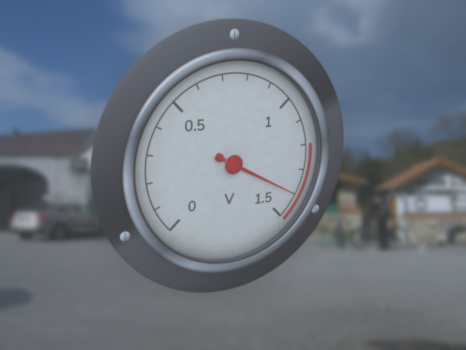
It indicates 1.4 V
